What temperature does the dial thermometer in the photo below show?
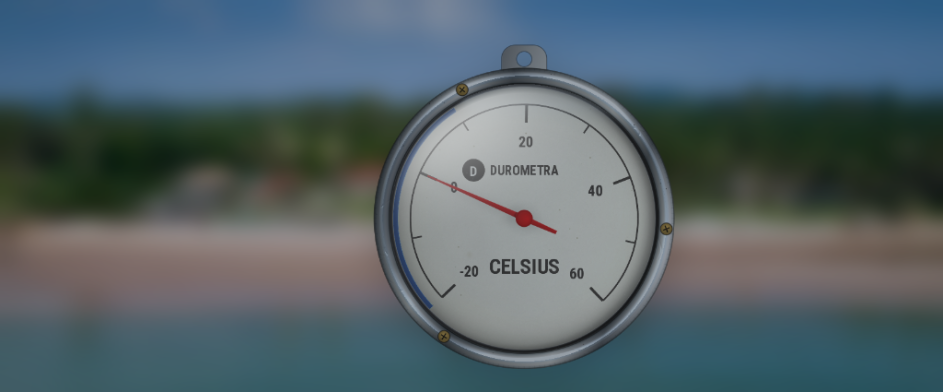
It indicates 0 °C
